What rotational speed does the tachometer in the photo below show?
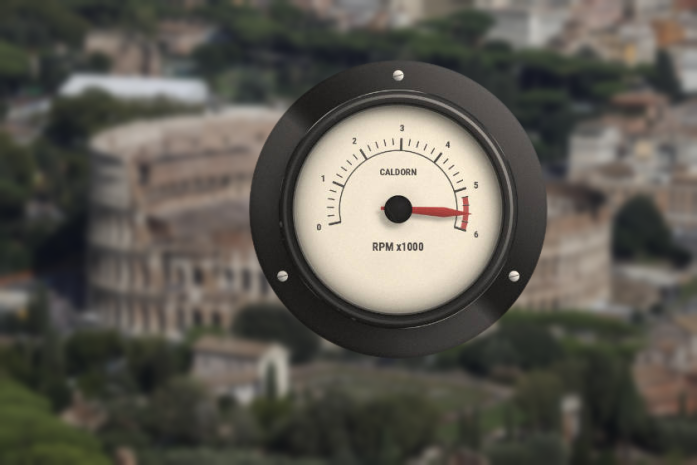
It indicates 5600 rpm
